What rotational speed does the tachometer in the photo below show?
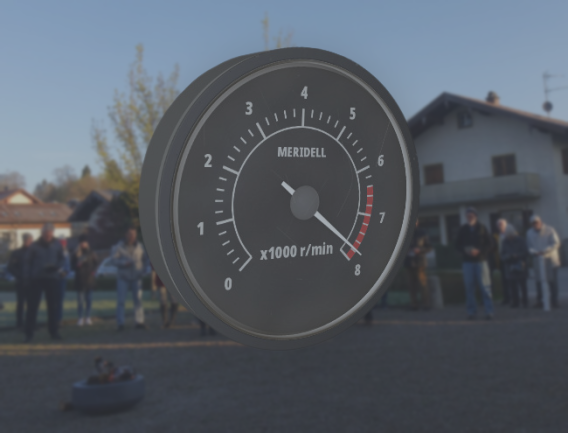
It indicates 7800 rpm
